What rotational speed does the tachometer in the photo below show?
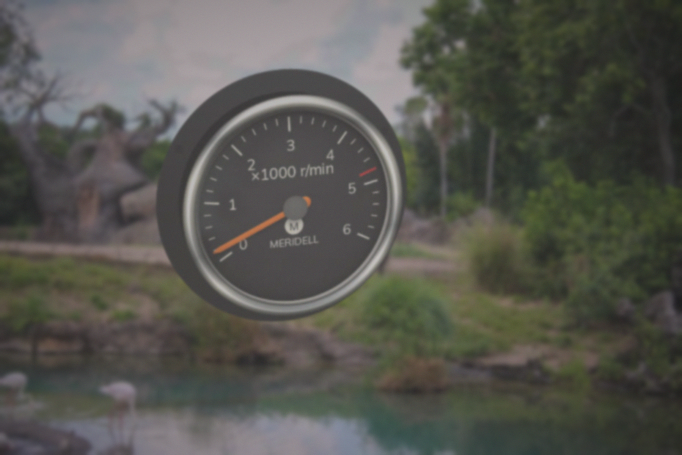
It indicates 200 rpm
